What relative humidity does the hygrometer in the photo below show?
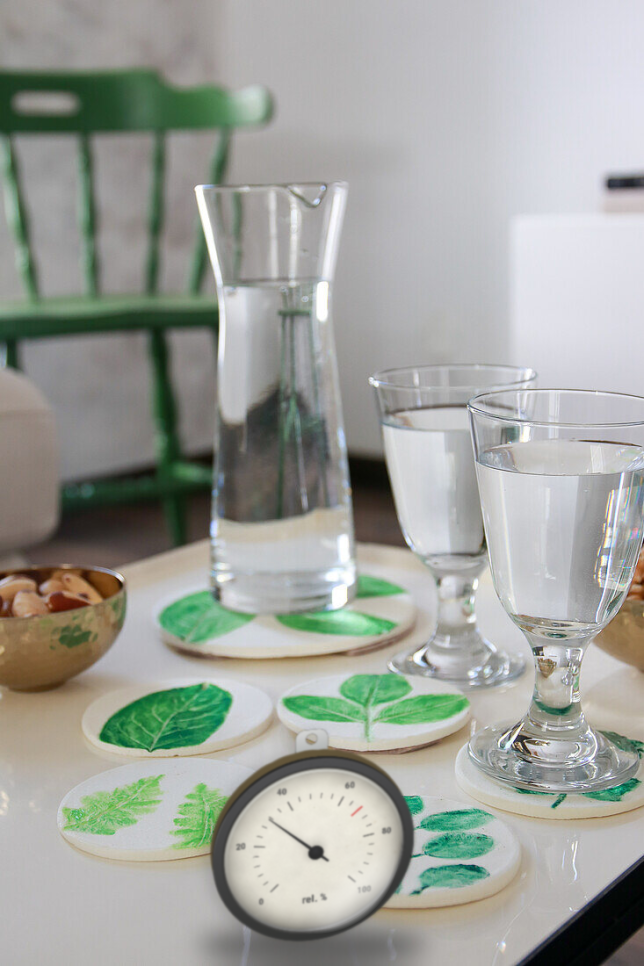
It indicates 32 %
